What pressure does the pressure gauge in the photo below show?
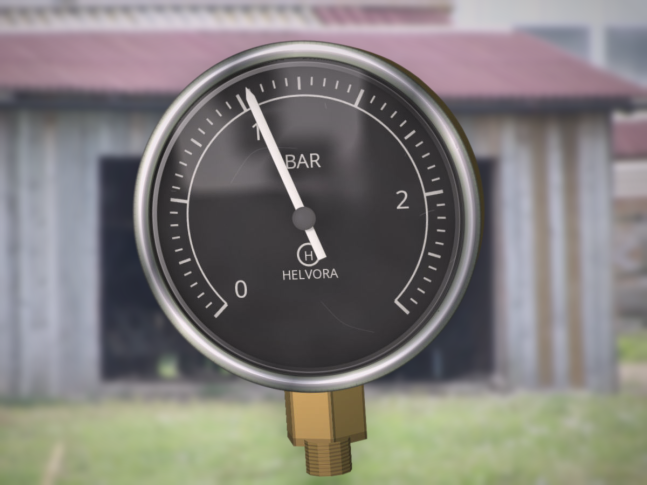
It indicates 1.05 bar
